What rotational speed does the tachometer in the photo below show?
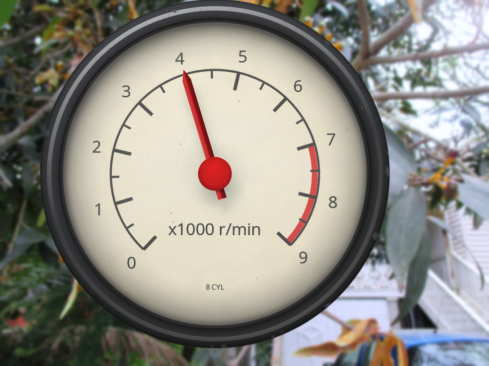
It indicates 4000 rpm
